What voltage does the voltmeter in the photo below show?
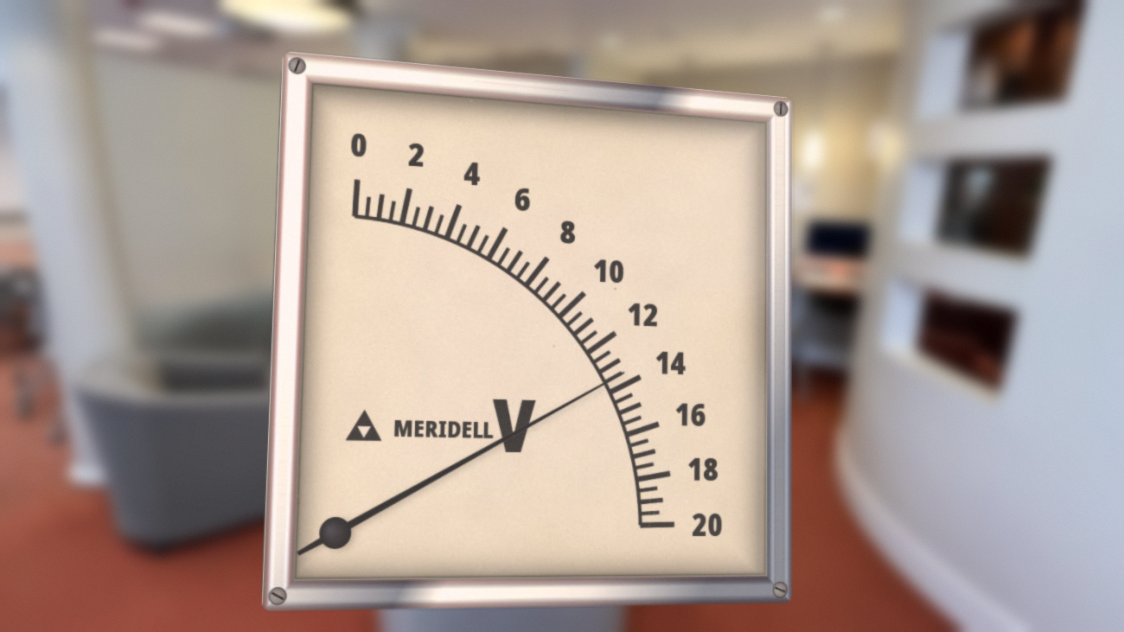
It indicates 13.5 V
